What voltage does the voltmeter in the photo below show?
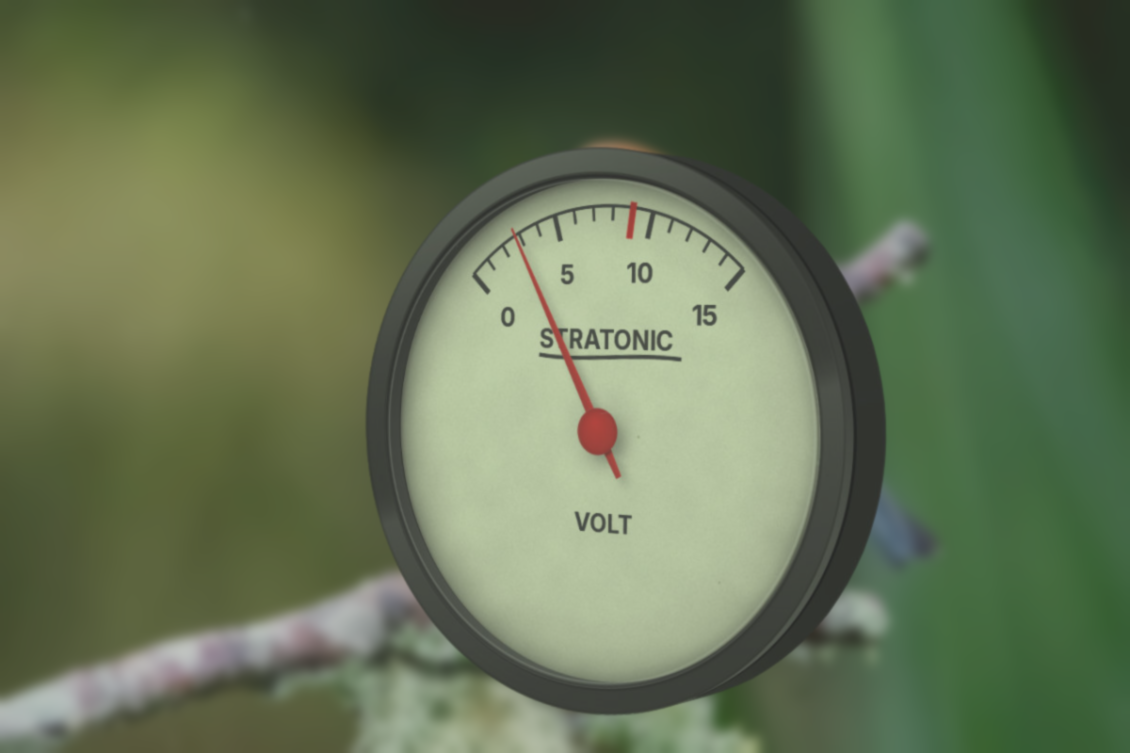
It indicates 3 V
